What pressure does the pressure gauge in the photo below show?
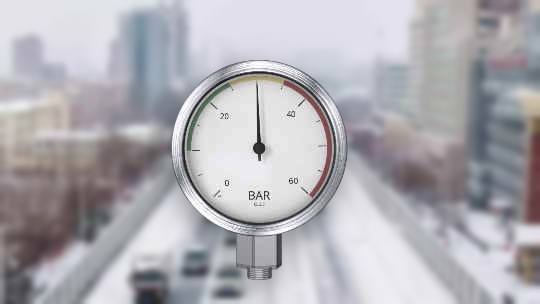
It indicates 30 bar
